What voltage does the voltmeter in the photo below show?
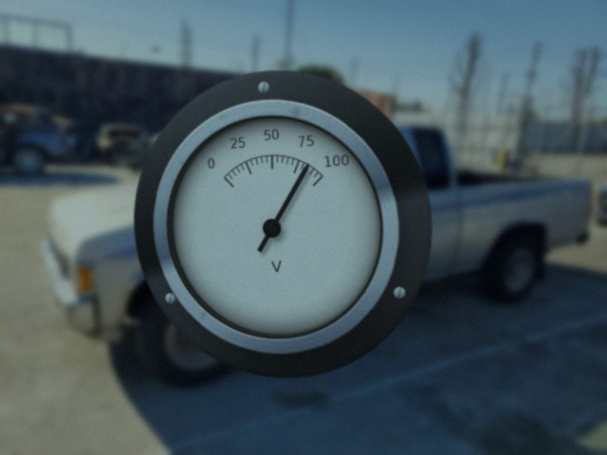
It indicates 85 V
